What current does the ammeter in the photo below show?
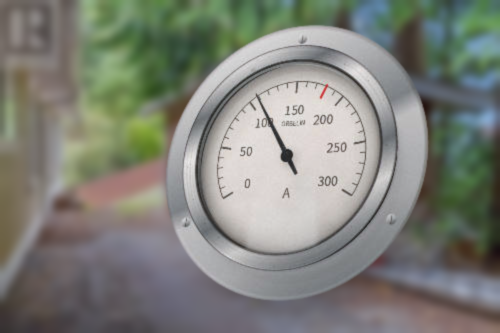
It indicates 110 A
